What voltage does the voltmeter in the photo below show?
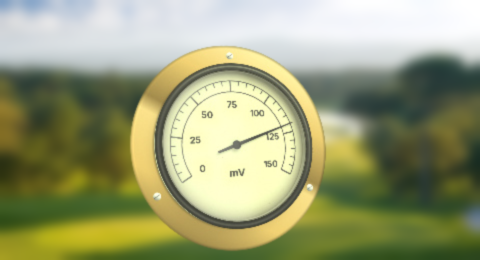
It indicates 120 mV
